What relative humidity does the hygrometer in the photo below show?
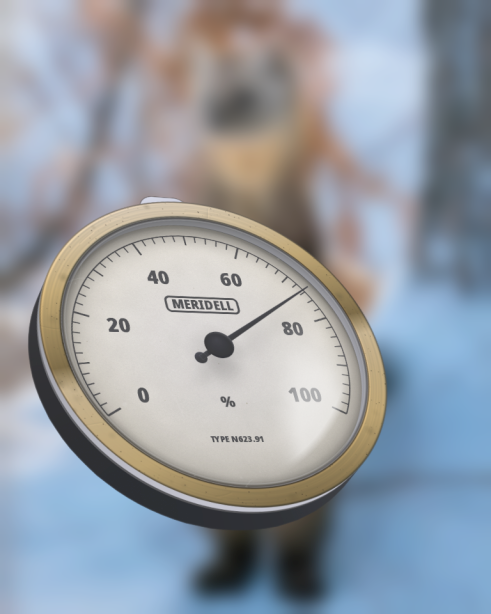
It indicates 74 %
